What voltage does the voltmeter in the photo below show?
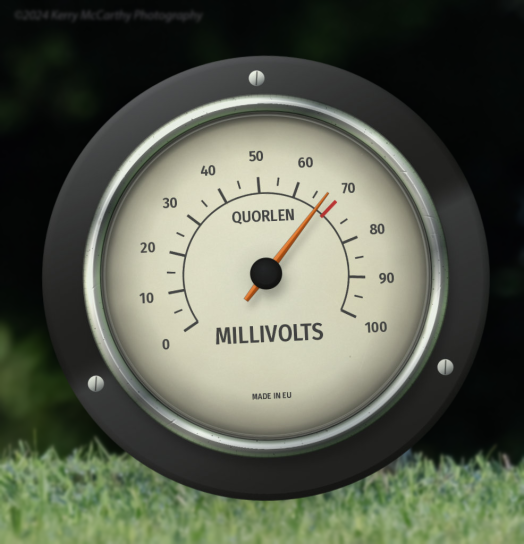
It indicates 67.5 mV
